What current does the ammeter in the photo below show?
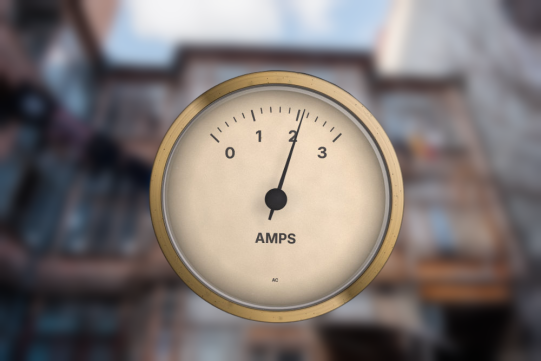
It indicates 2.1 A
